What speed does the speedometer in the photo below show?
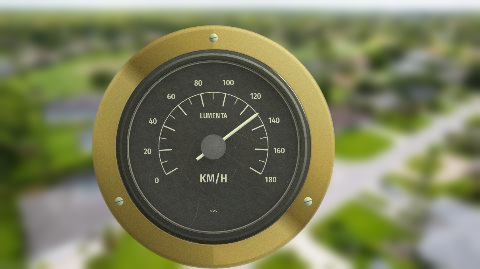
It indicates 130 km/h
